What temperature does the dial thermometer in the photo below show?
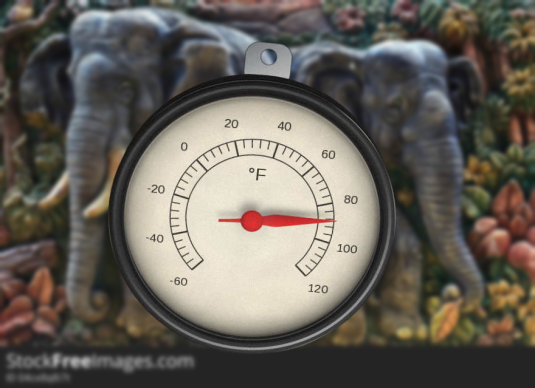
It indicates 88 °F
